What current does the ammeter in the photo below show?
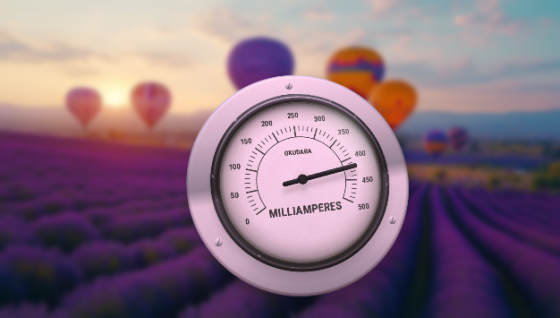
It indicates 420 mA
